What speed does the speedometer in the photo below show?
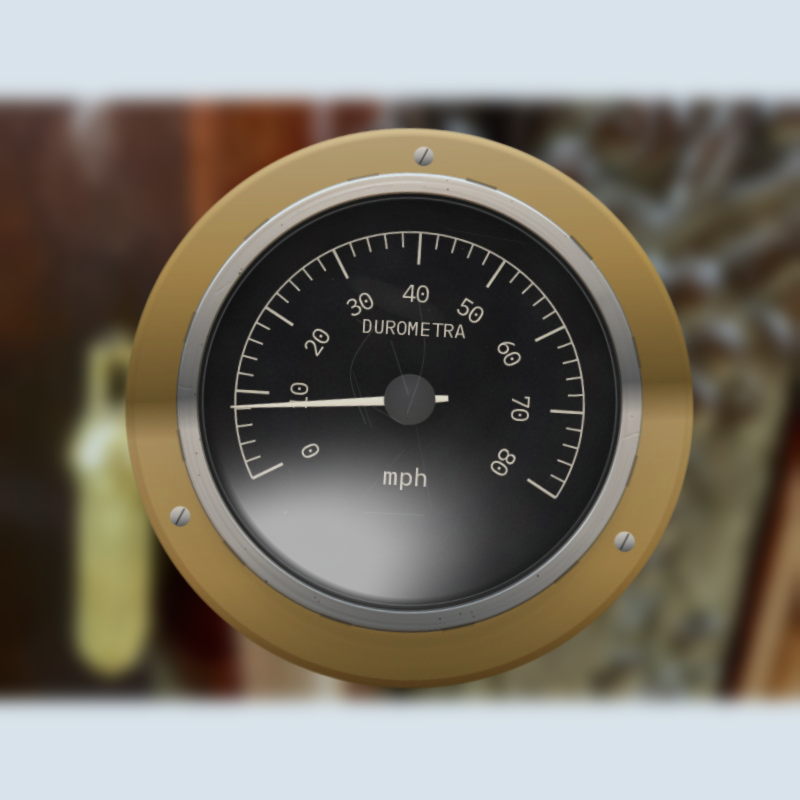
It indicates 8 mph
